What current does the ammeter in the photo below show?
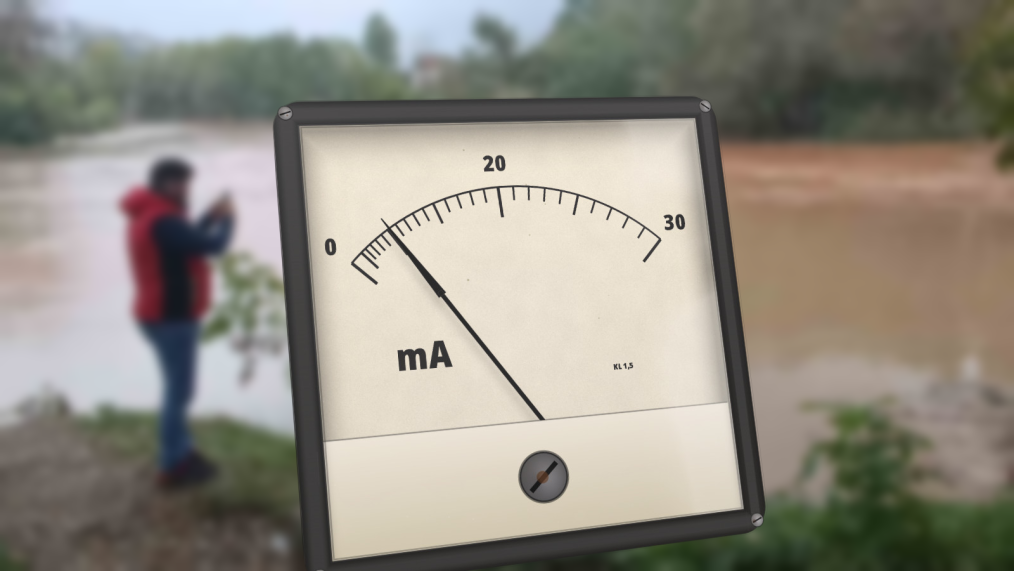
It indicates 10 mA
